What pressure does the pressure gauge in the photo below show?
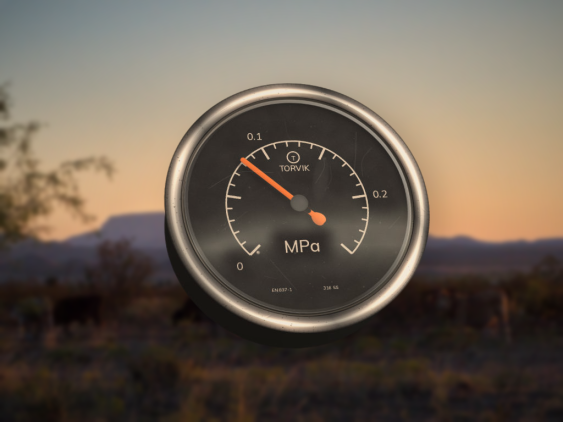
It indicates 0.08 MPa
